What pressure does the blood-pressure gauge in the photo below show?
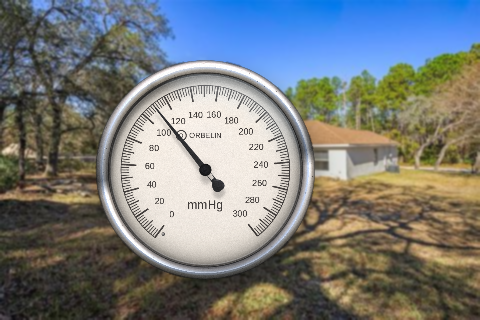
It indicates 110 mmHg
